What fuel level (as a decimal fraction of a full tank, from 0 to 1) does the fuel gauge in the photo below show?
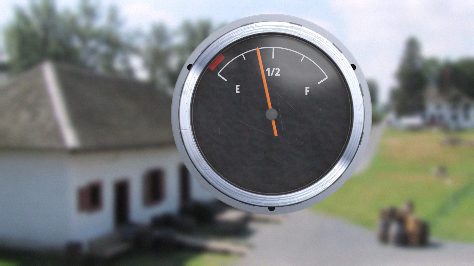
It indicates 0.375
